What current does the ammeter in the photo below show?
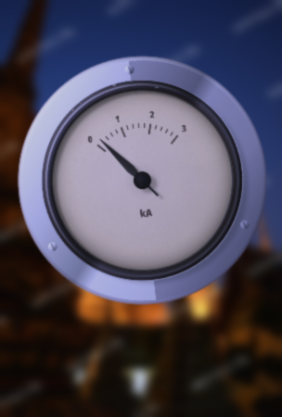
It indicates 0.2 kA
